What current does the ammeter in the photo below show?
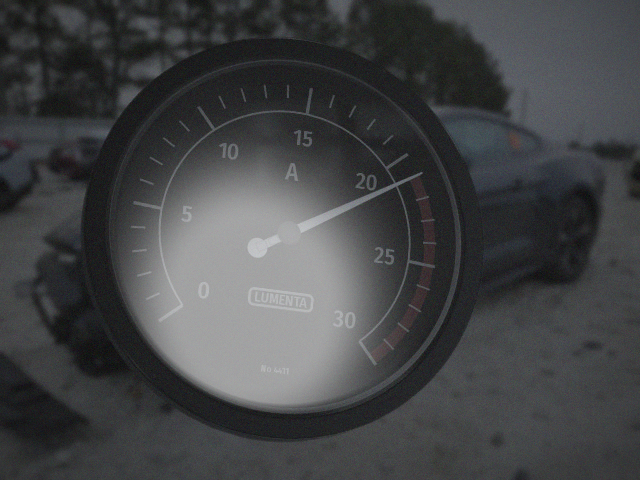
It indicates 21 A
